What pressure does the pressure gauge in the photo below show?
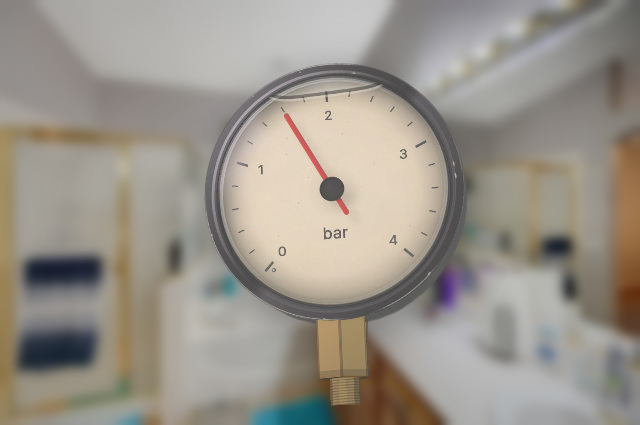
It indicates 1.6 bar
